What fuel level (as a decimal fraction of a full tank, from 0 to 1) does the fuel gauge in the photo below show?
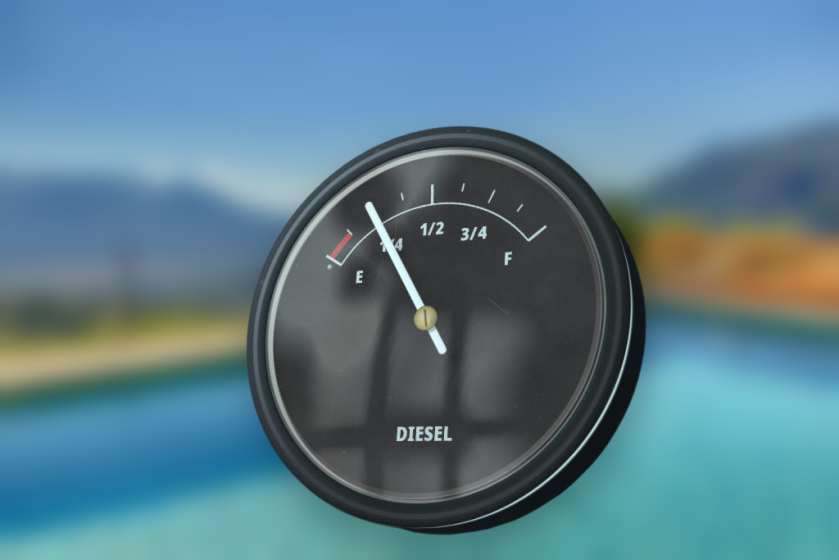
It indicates 0.25
